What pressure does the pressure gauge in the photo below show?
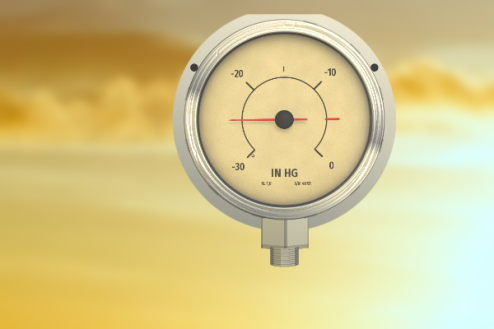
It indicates -25 inHg
